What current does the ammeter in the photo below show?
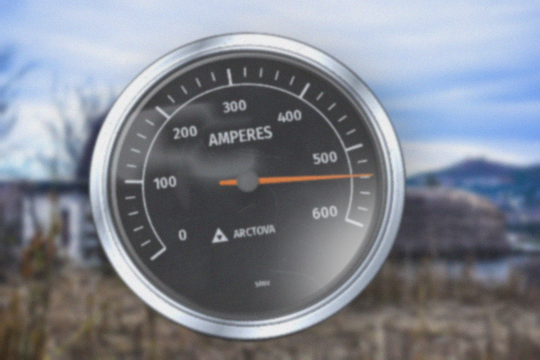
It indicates 540 A
